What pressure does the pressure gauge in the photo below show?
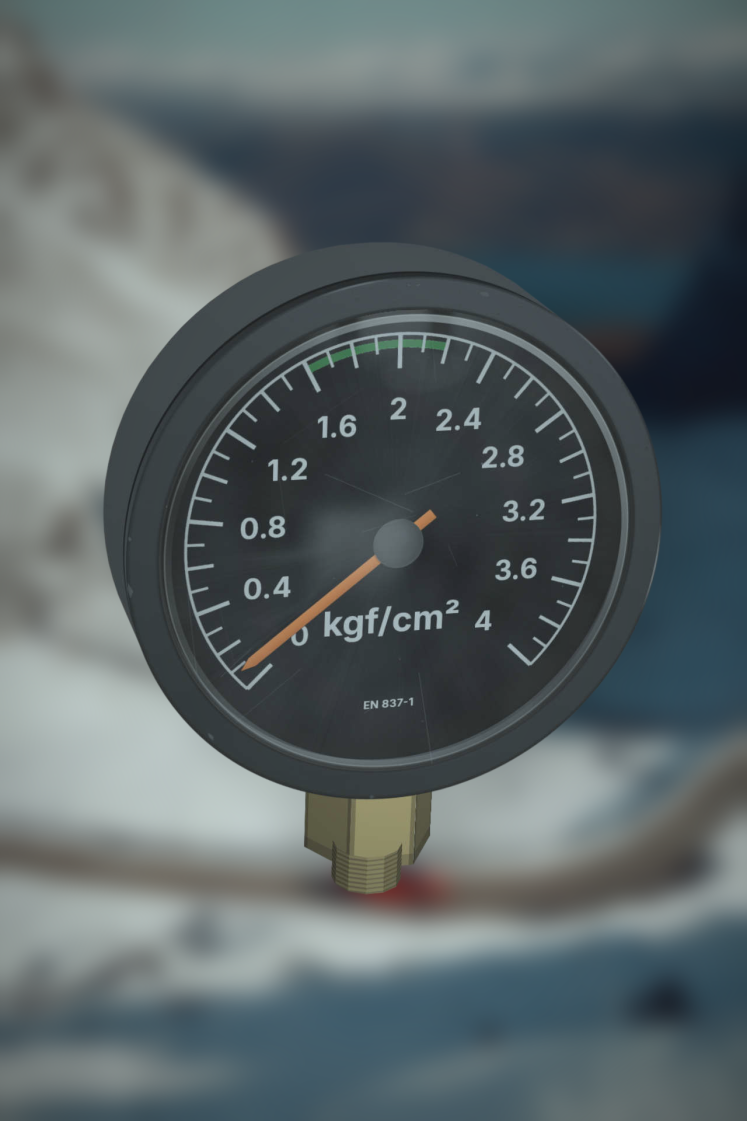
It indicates 0.1 kg/cm²
